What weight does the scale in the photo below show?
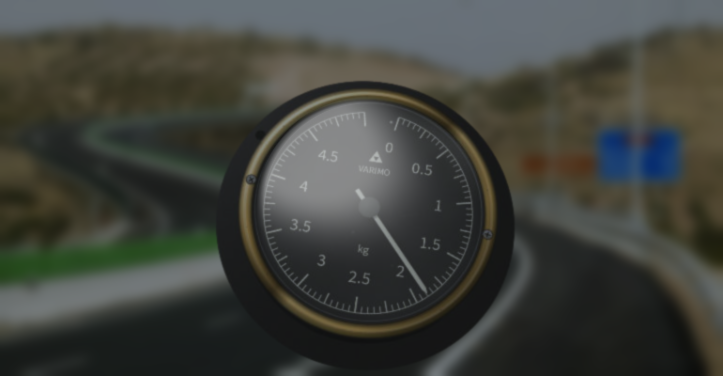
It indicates 1.9 kg
